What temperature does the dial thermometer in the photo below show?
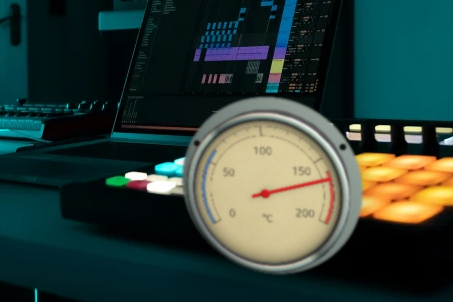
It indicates 165 °C
